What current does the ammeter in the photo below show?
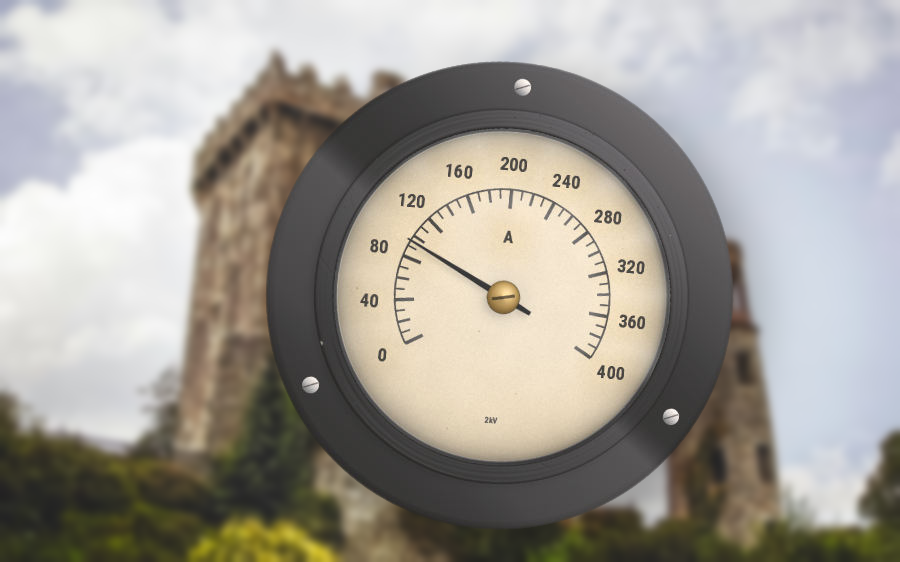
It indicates 95 A
